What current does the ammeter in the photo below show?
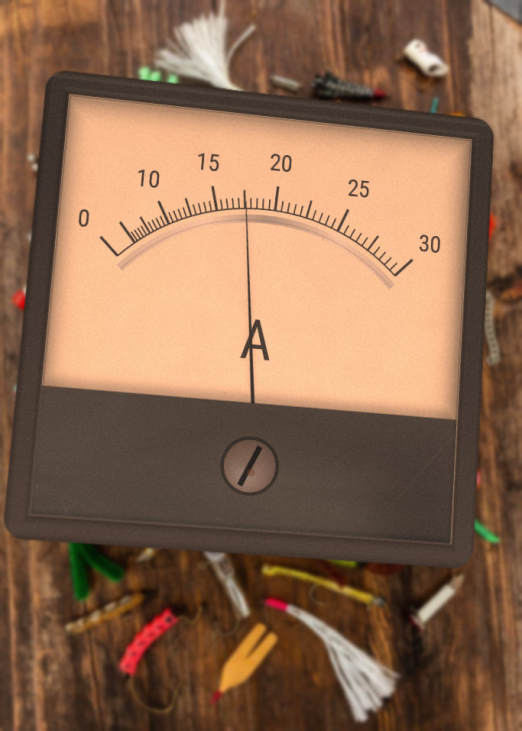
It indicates 17.5 A
